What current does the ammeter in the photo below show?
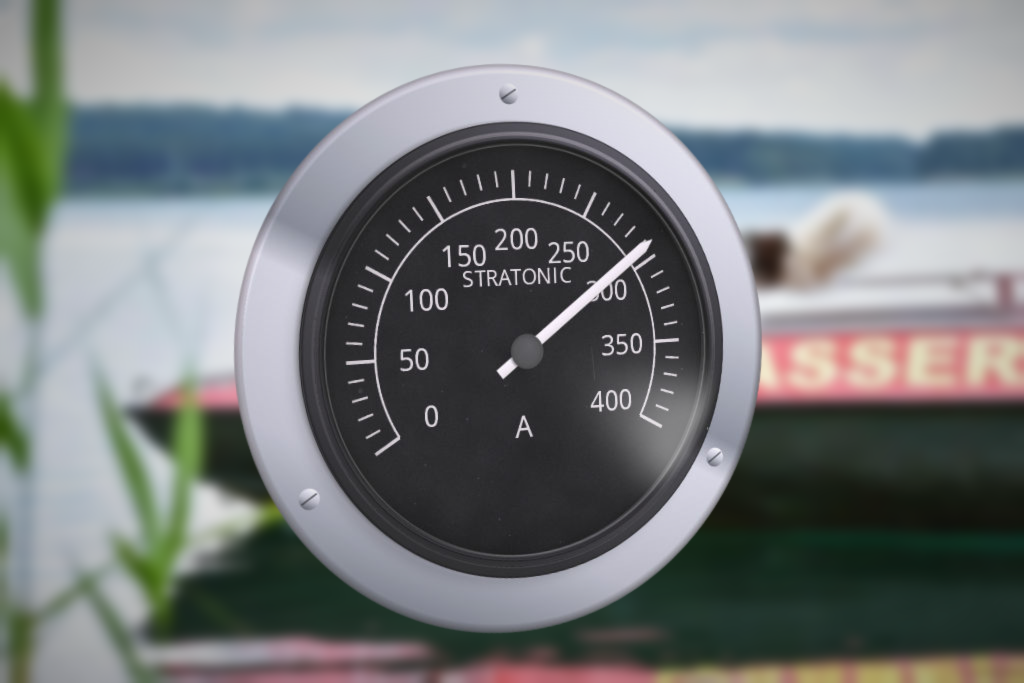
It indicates 290 A
